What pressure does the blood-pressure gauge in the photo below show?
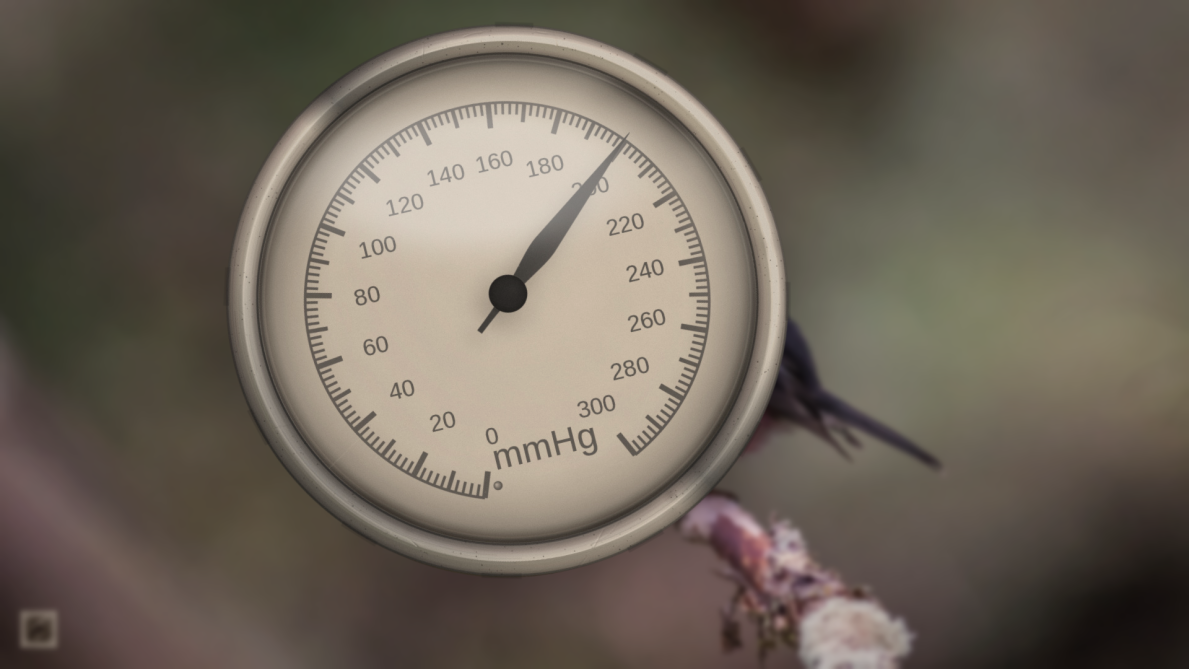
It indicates 200 mmHg
